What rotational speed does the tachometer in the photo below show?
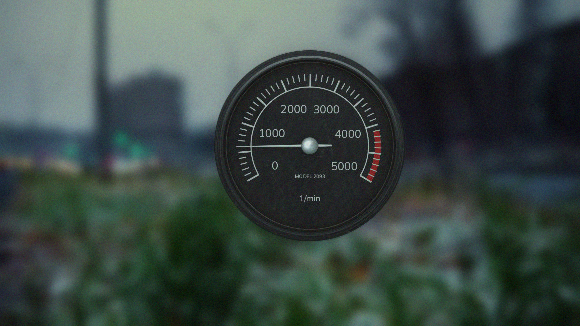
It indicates 600 rpm
